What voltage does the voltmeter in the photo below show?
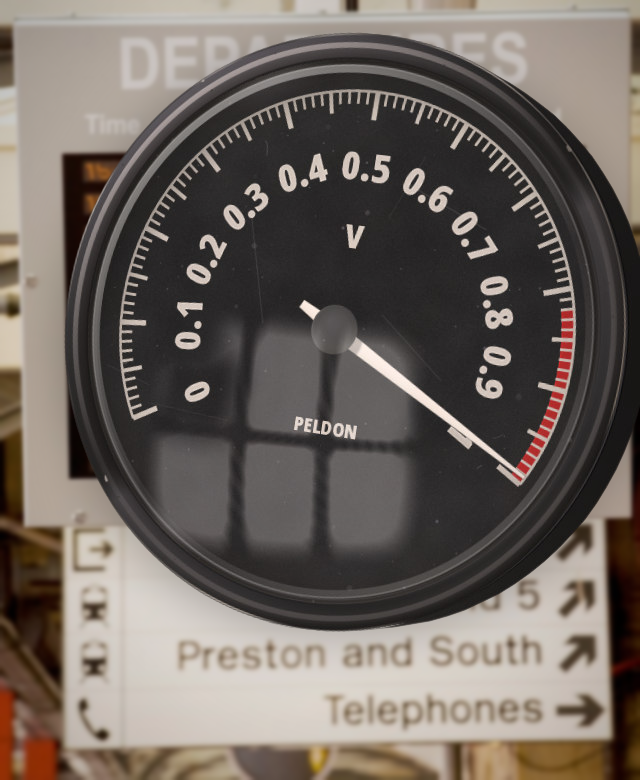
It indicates 0.99 V
